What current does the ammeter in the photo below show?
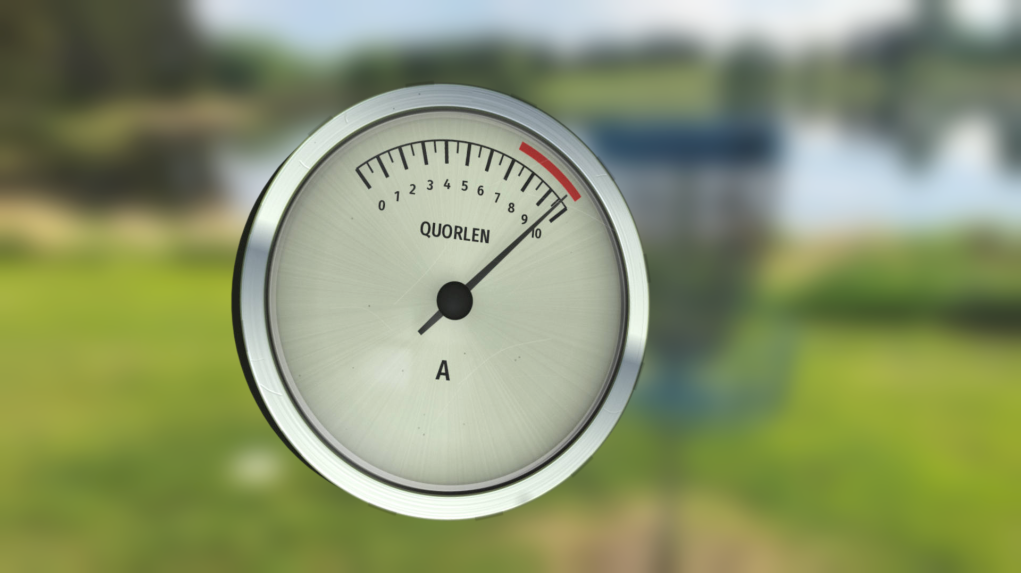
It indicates 9.5 A
